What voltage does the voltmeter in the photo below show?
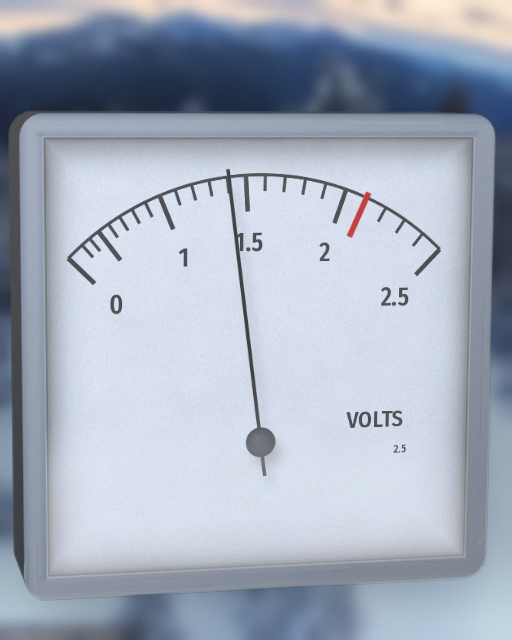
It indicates 1.4 V
